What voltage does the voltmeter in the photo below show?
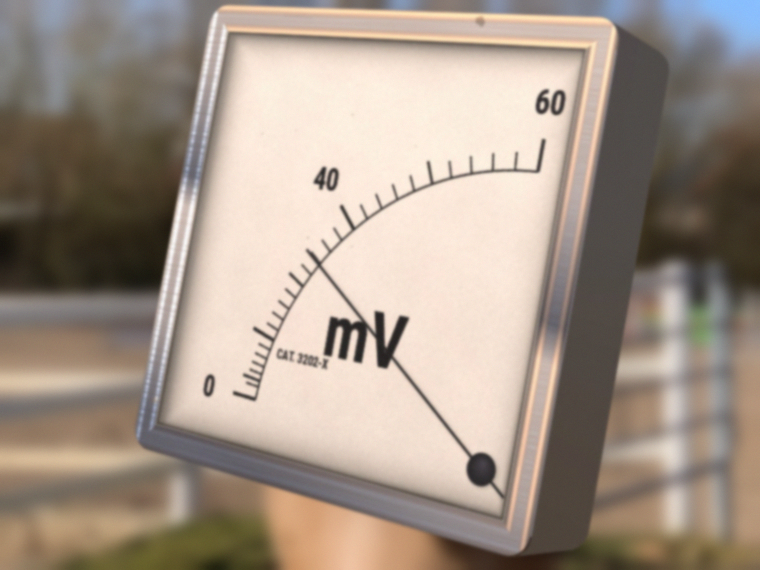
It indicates 34 mV
